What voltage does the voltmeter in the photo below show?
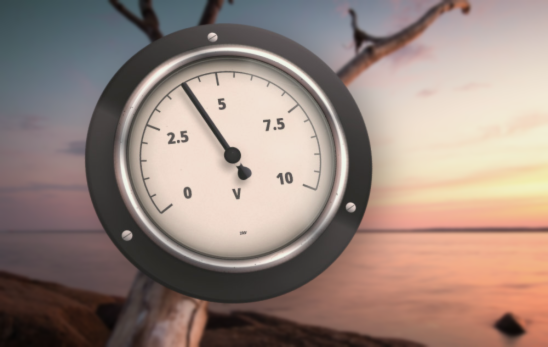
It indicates 4 V
